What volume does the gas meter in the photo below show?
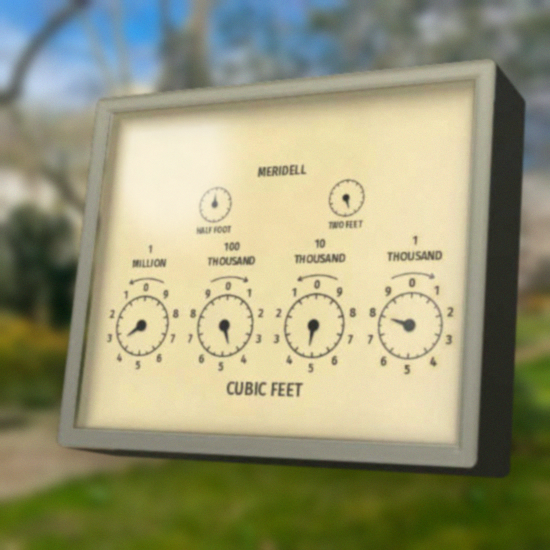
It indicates 344800 ft³
